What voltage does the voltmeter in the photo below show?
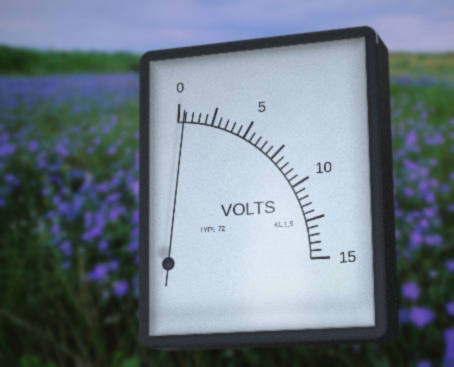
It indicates 0.5 V
